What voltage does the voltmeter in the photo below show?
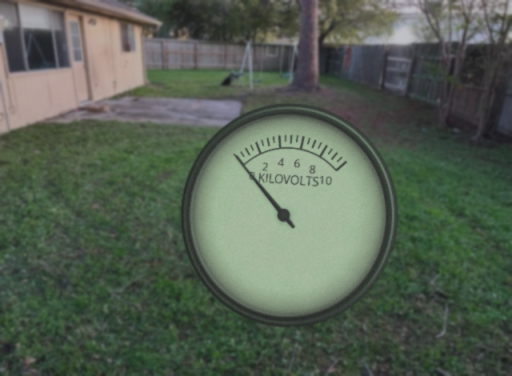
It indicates 0 kV
